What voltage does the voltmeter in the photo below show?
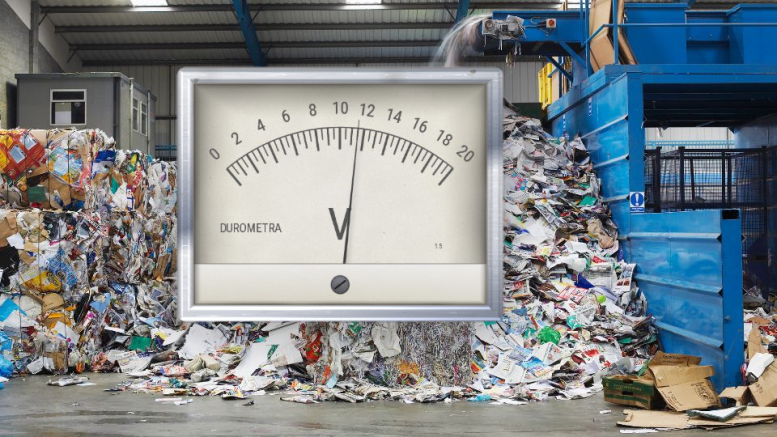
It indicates 11.5 V
